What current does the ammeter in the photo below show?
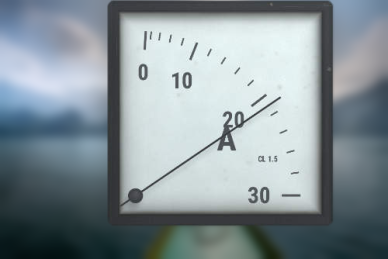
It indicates 21 A
